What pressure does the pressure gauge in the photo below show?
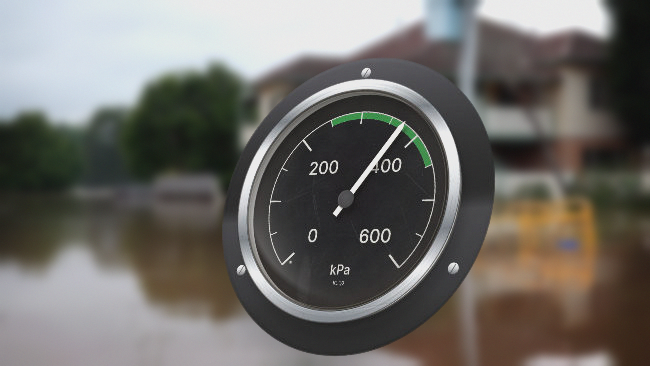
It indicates 375 kPa
